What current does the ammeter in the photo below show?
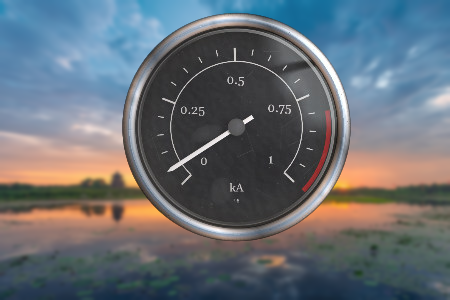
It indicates 0.05 kA
